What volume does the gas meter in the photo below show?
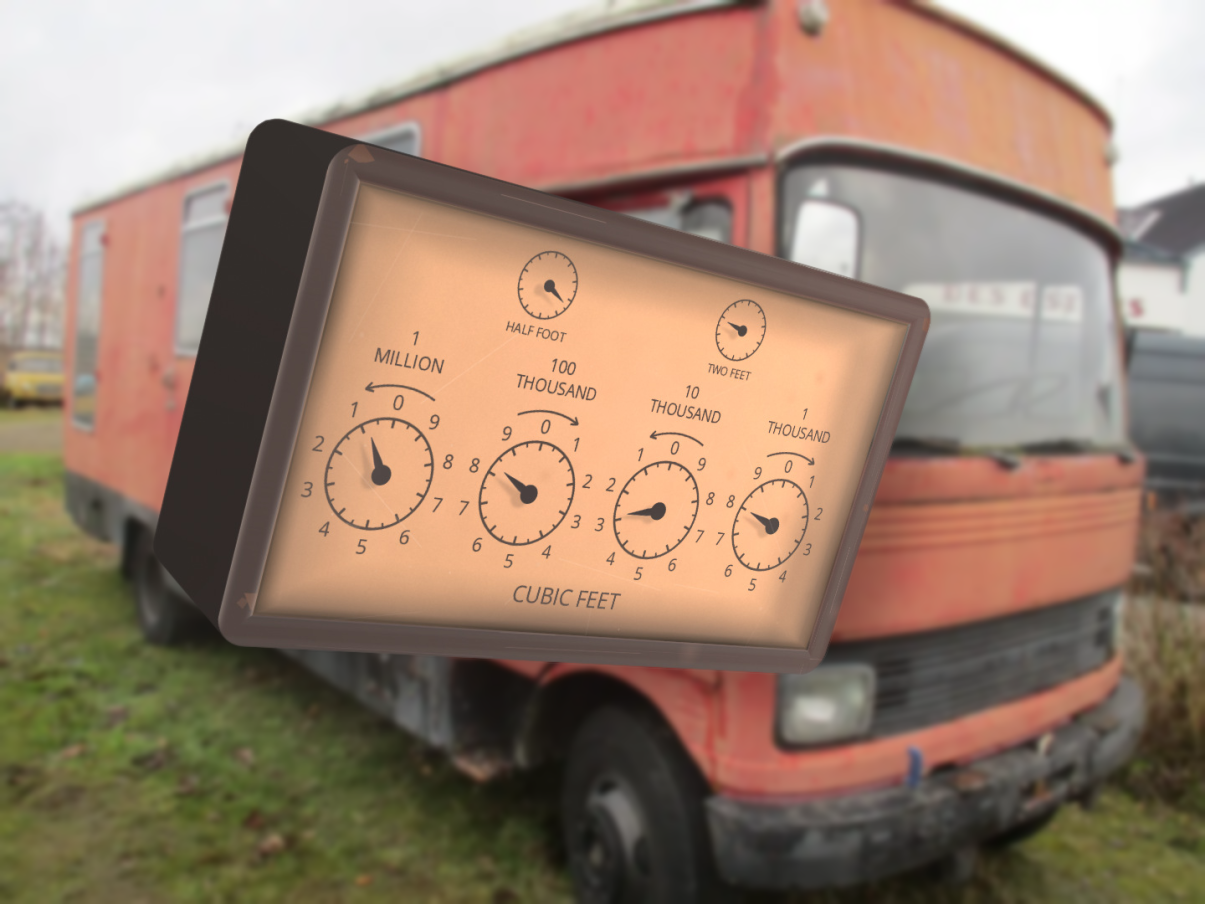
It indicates 82800 ft³
